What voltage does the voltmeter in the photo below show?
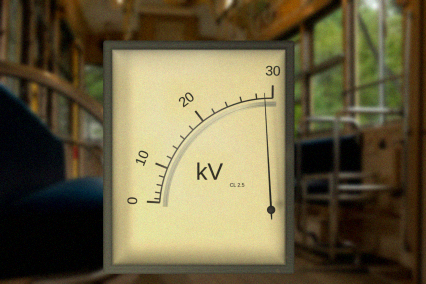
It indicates 29 kV
